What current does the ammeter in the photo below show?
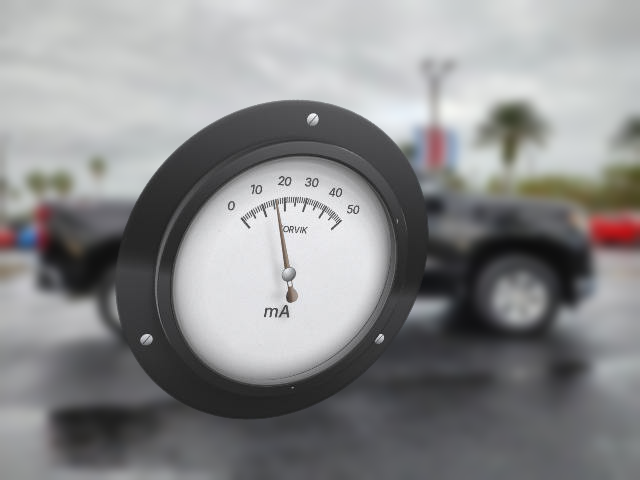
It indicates 15 mA
